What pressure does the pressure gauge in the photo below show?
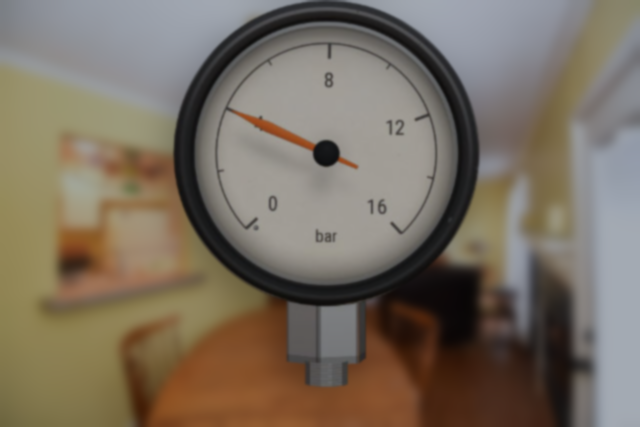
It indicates 4 bar
